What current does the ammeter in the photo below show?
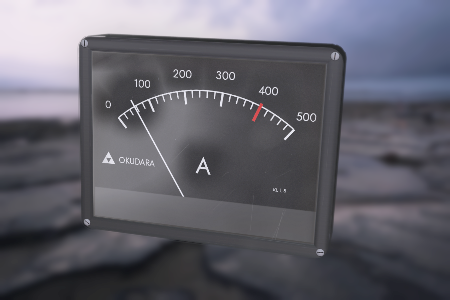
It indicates 60 A
